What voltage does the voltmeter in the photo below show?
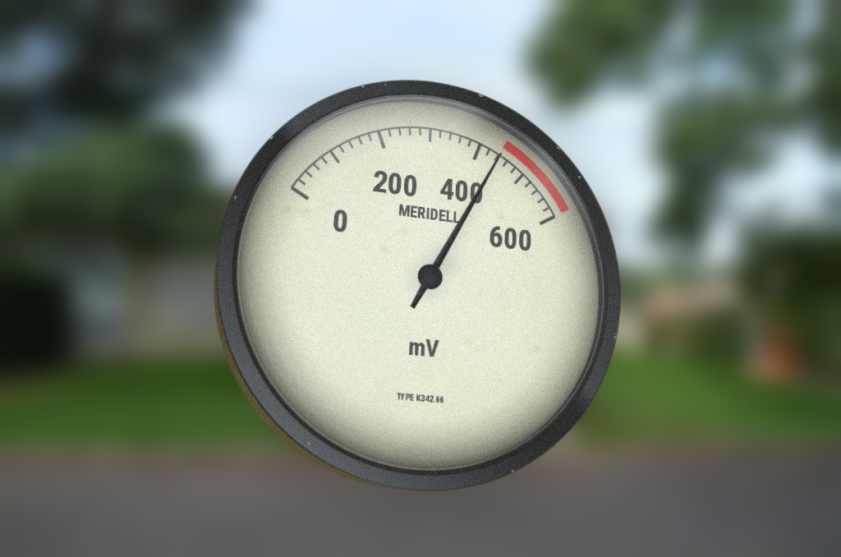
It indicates 440 mV
